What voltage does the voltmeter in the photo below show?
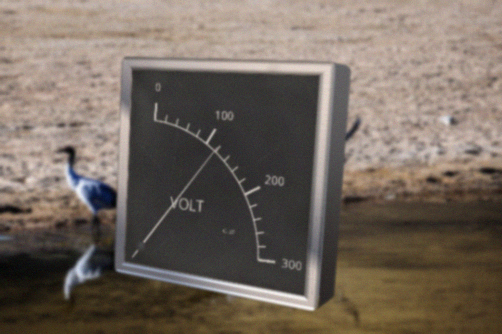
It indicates 120 V
